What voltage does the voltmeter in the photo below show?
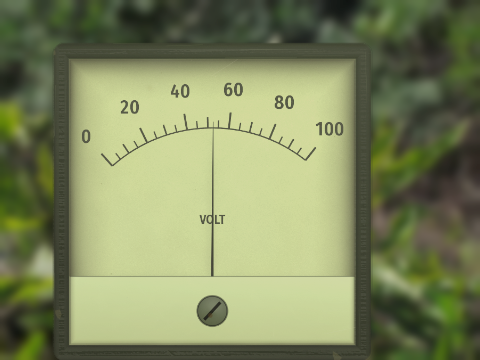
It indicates 52.5 V
